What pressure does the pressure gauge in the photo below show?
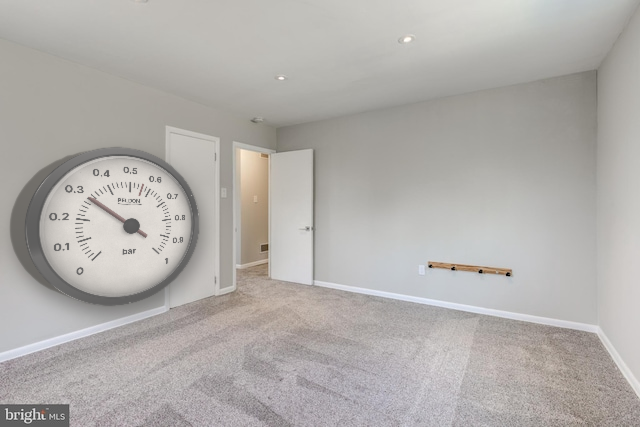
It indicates 0.3 bar
